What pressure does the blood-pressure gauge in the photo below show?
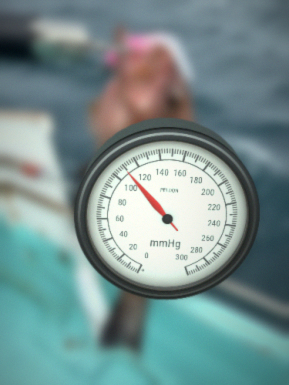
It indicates 110 mmHg
